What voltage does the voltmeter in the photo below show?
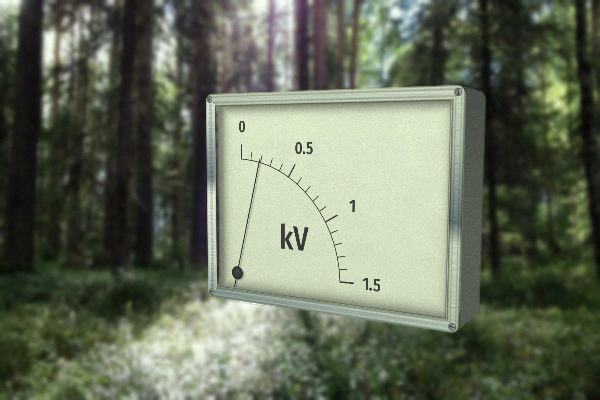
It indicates 0.2 kV
